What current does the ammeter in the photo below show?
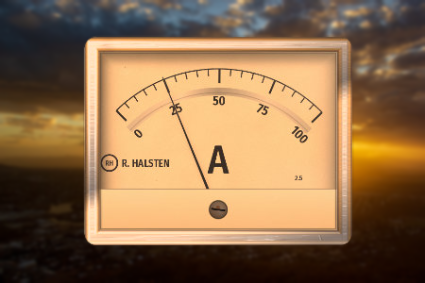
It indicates 25 A
